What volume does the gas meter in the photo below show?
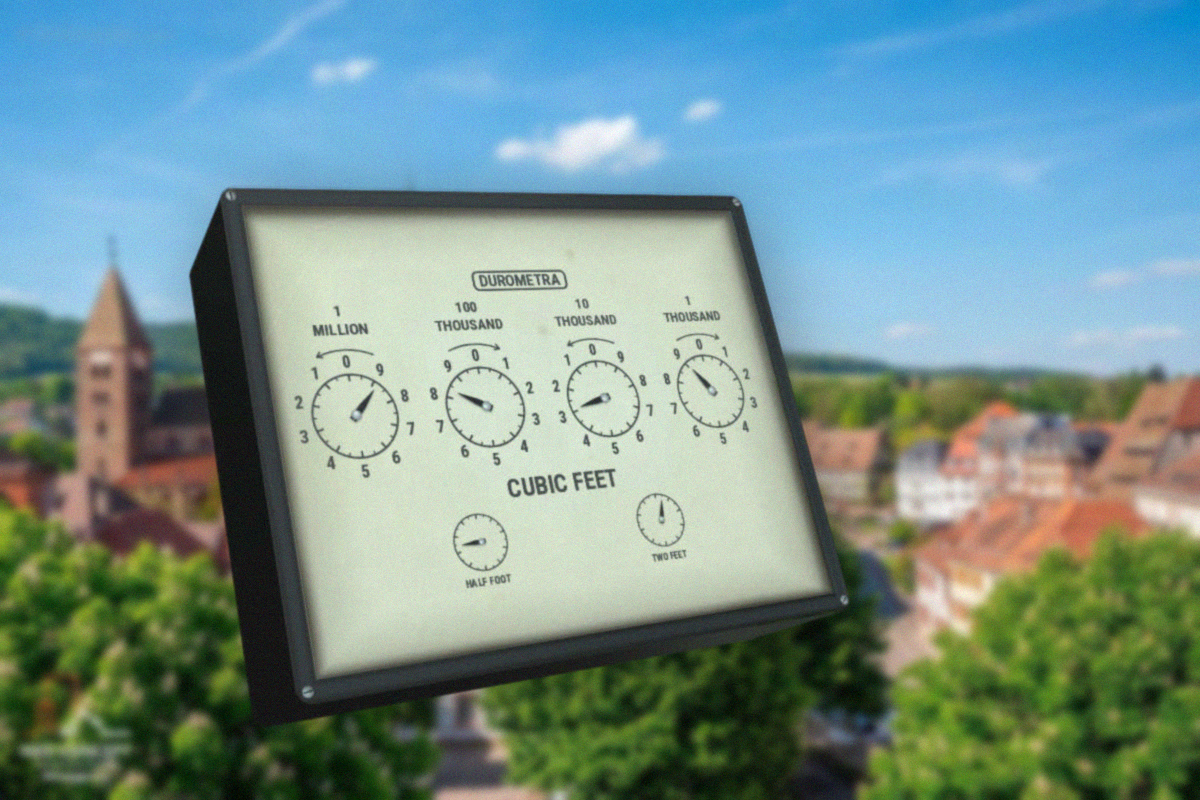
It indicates 882900 ft³
